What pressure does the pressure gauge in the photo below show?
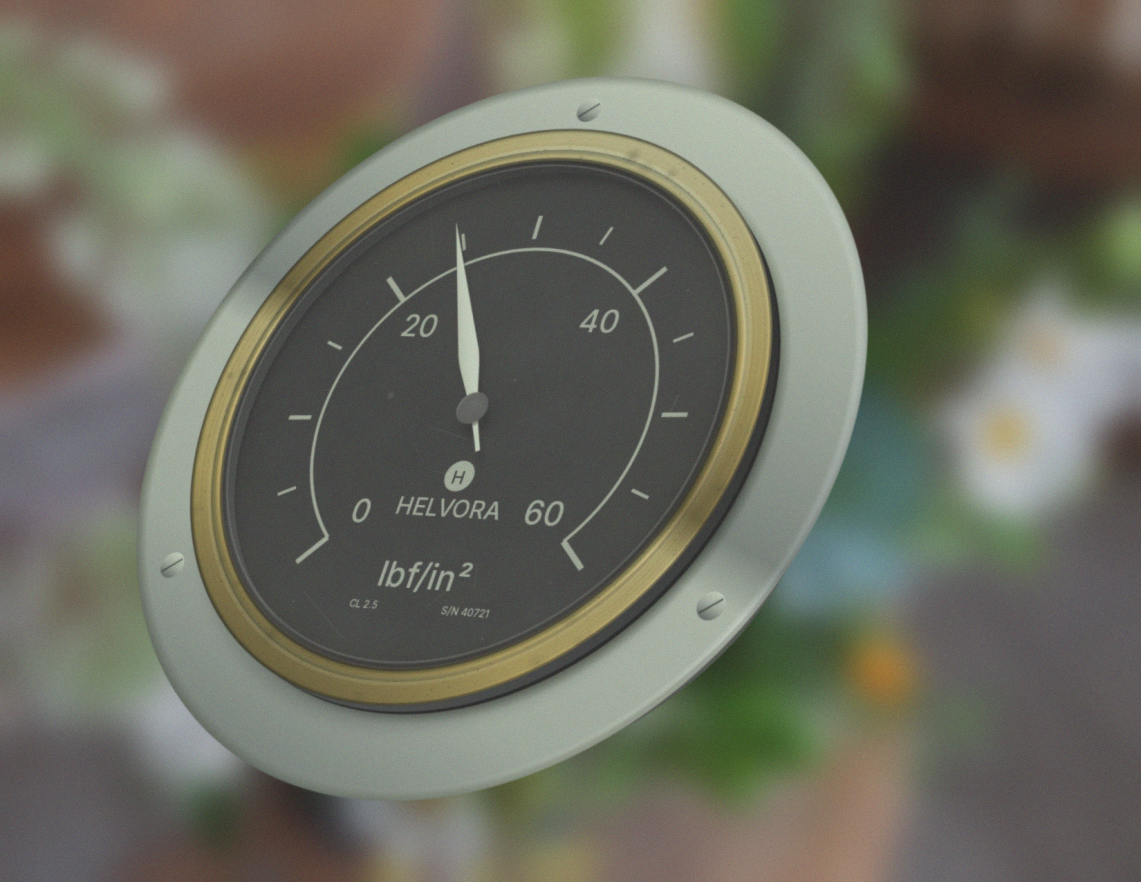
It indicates 25 psi
